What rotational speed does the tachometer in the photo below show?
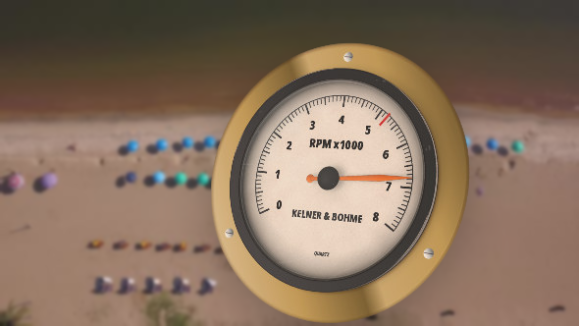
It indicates 6800 rpm
